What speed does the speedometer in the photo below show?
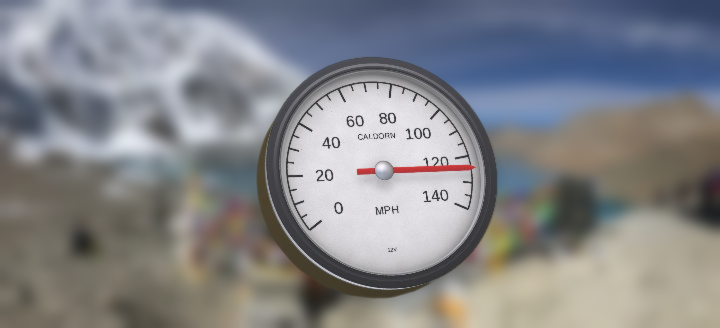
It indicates 125 mph
